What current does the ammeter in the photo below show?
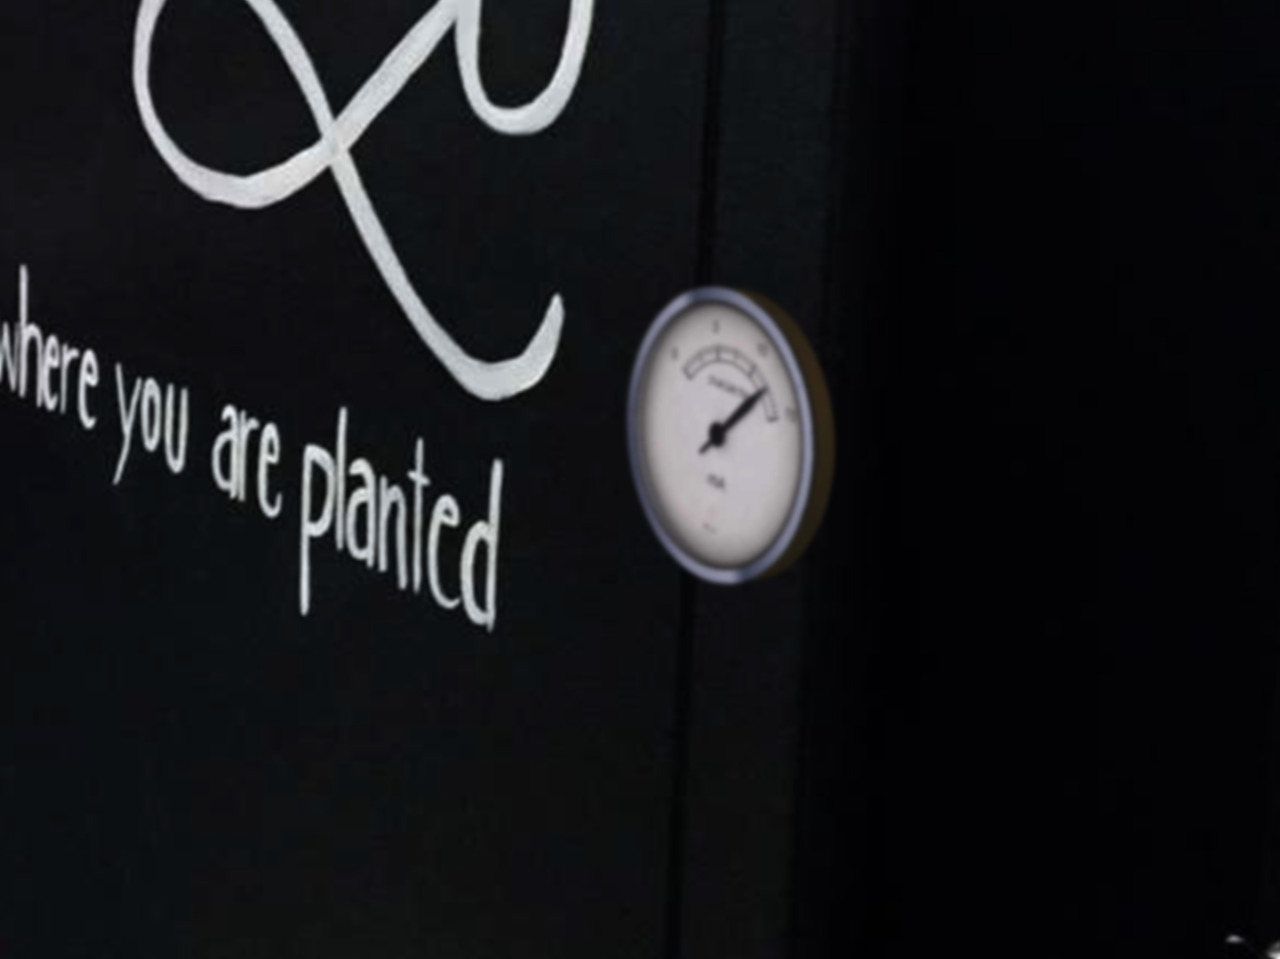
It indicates 12.5 mA
